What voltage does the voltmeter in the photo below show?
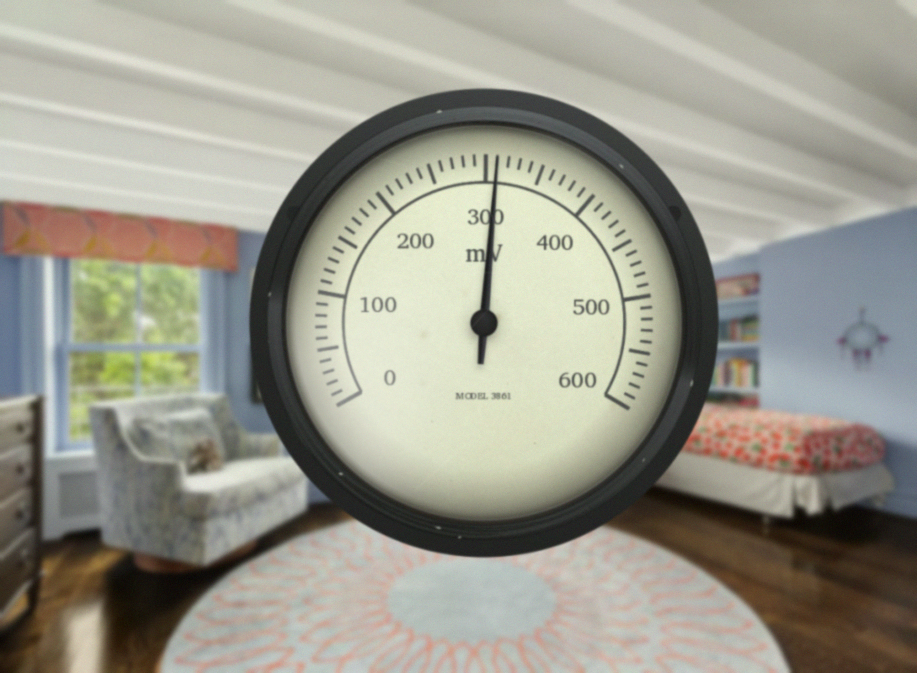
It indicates 310 mV
